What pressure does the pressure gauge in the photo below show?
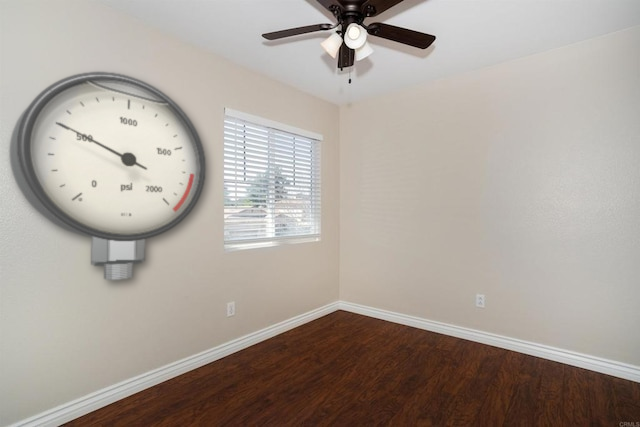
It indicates 500 psi
